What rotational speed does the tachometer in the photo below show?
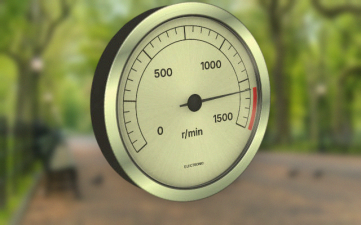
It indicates 1300 rpm
